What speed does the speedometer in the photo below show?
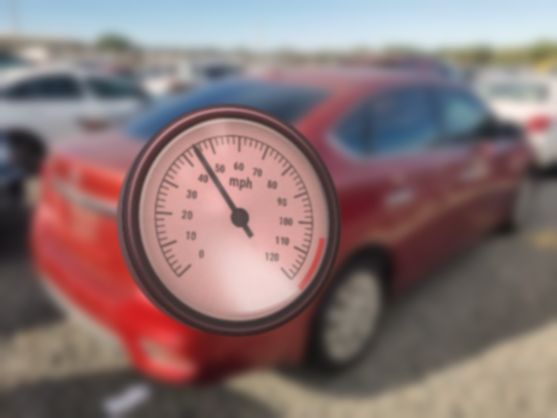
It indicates 44 mph
